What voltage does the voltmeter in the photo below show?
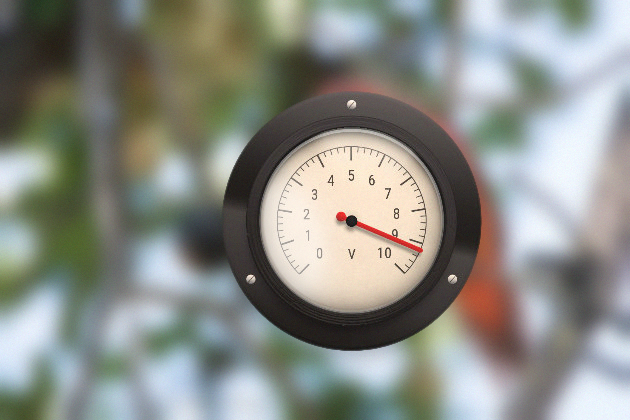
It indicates 9.2 V
